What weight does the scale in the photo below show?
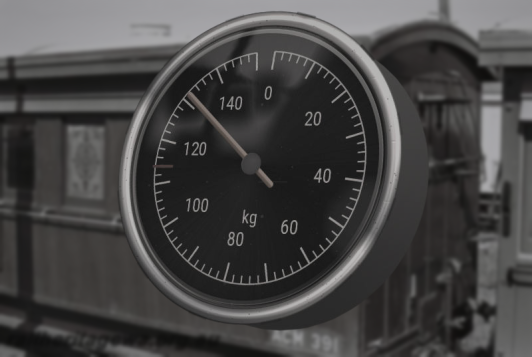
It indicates 132 kg
